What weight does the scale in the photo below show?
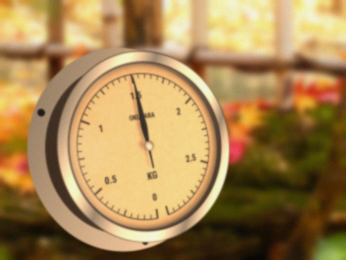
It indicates 1.5 kg
